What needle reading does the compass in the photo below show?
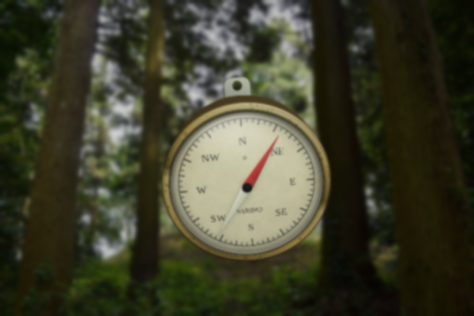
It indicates 35 °
